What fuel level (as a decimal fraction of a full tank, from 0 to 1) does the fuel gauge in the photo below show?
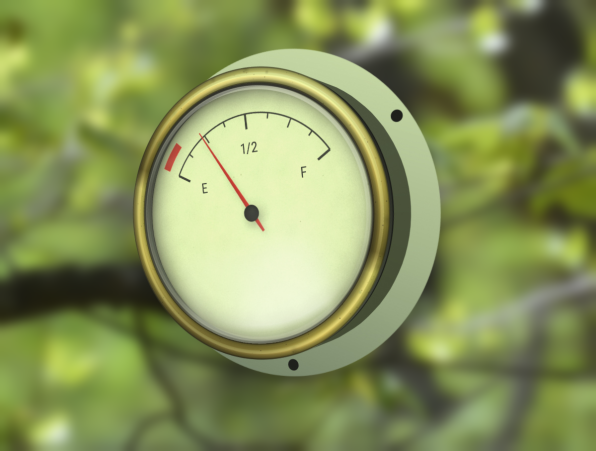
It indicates 0.25
